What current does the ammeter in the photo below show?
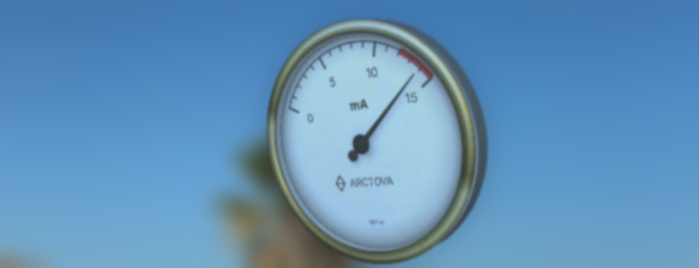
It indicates 14 mA
